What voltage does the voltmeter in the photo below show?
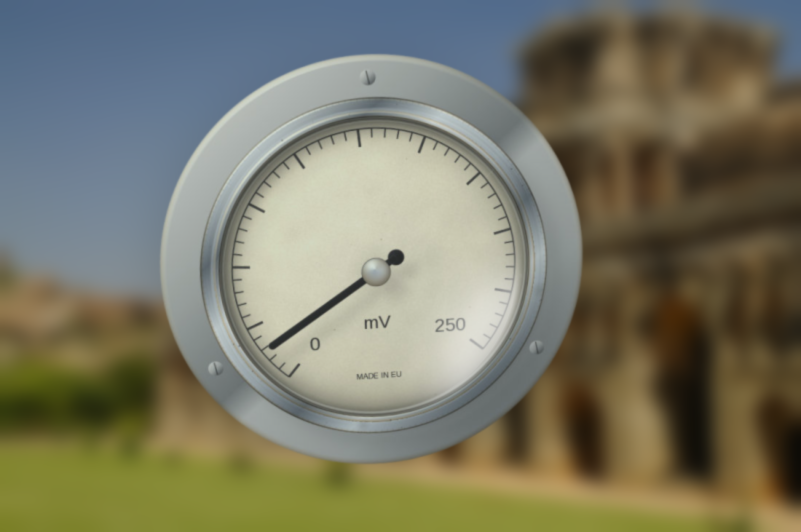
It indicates 15 mV
